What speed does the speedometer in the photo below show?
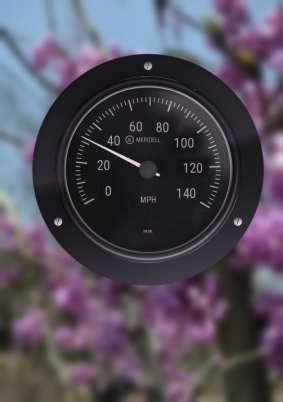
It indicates 32 mph
